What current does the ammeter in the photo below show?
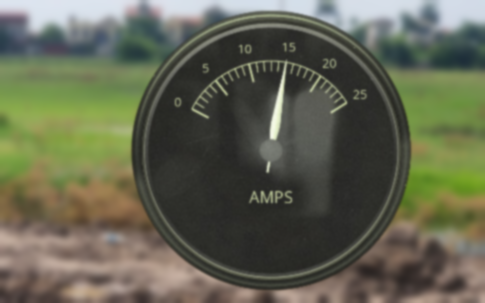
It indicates 15 A
